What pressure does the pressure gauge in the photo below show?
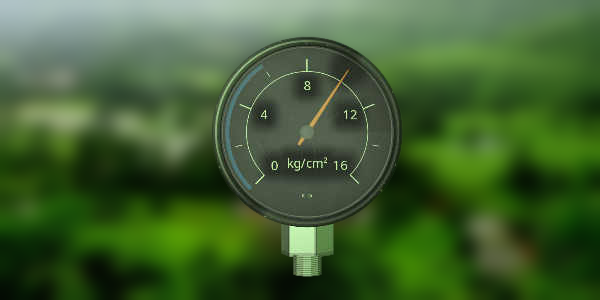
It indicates 10 kg/cm²
